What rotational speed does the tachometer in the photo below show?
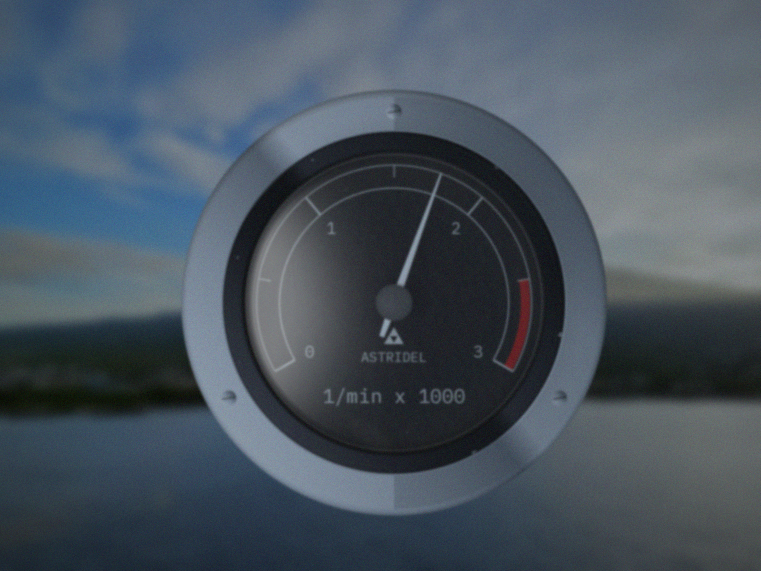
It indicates 1750 rpm
